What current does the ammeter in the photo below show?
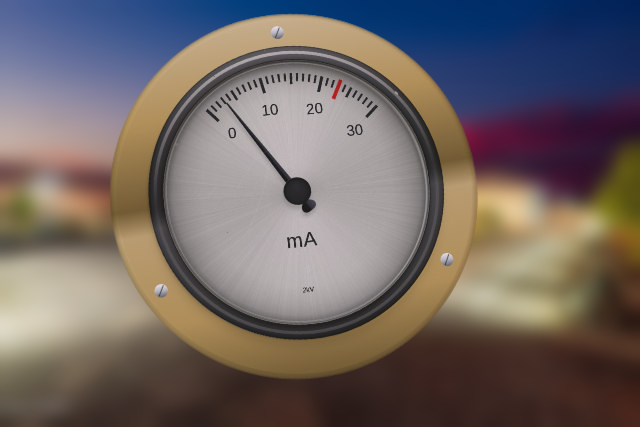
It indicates 3 mA
